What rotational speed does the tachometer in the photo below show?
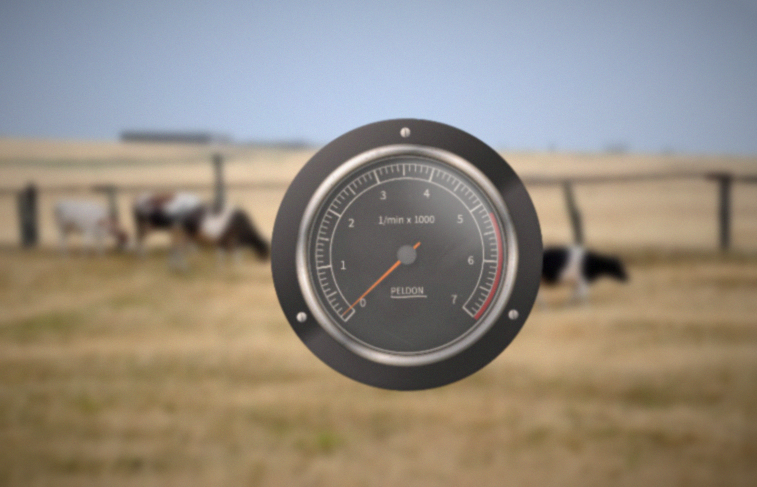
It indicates 100 rpm
